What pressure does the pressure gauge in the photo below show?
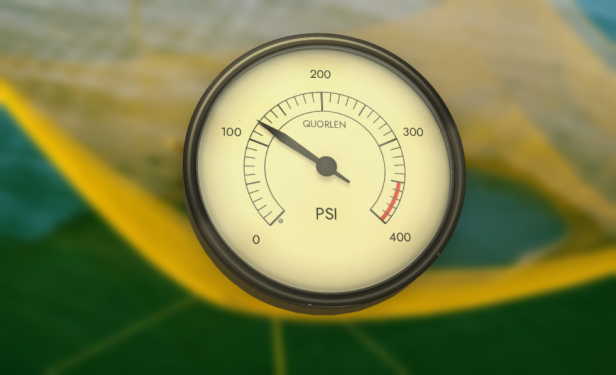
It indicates 120 psi
